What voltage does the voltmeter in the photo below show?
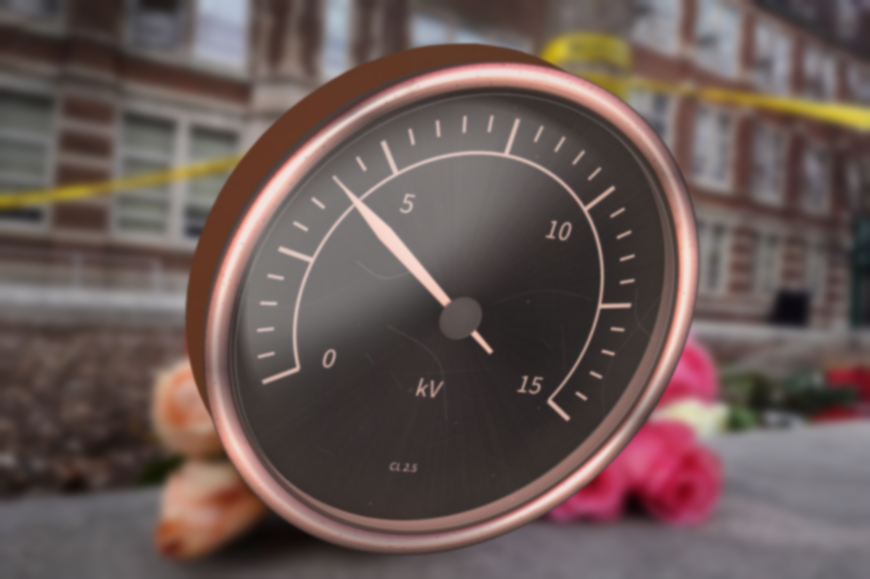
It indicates 4 kV
